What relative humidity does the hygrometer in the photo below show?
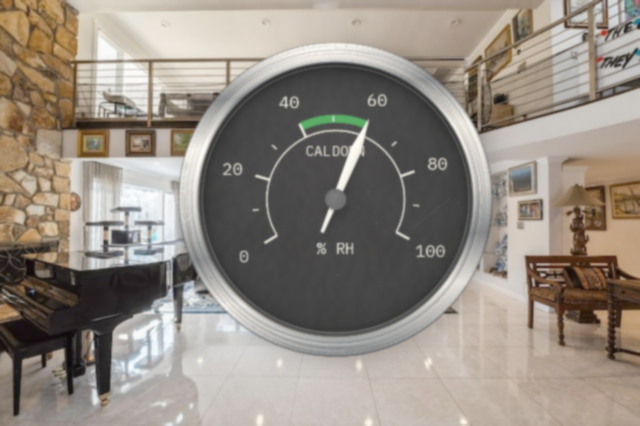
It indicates 60 %
